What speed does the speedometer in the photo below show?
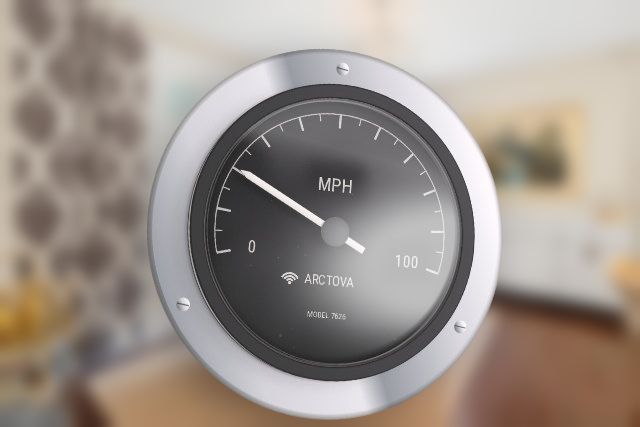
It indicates 20 mph
